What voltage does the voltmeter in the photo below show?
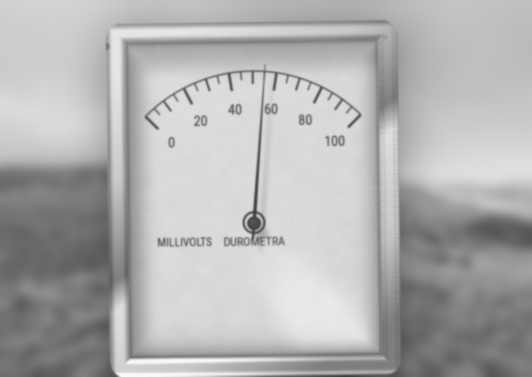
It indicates 55 mV
